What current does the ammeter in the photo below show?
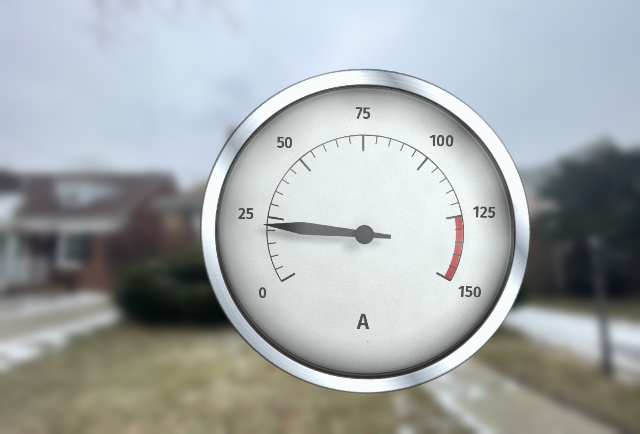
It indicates 22.5 A
